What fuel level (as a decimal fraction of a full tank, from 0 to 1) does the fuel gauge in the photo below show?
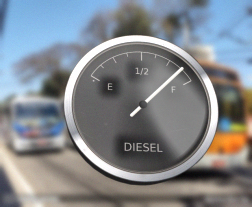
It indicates 0.875
